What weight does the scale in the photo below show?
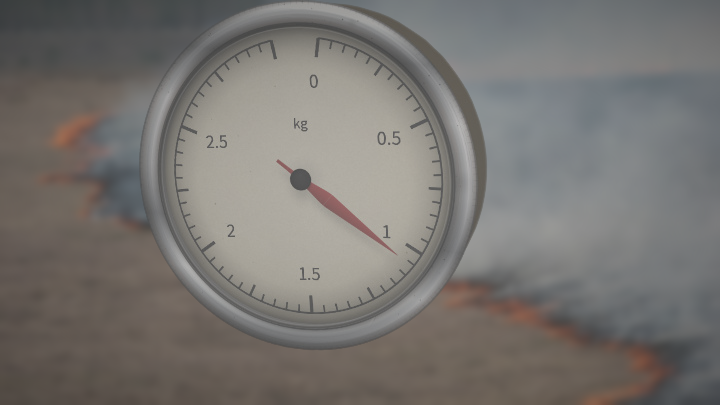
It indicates 1.05 kg
